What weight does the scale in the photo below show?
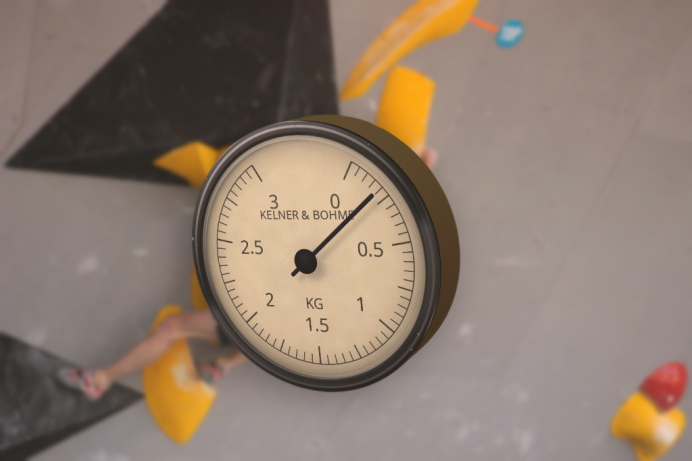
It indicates 0.2 kg
